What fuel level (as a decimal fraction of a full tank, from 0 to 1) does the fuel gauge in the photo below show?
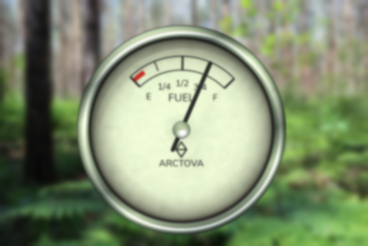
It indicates 0.75
